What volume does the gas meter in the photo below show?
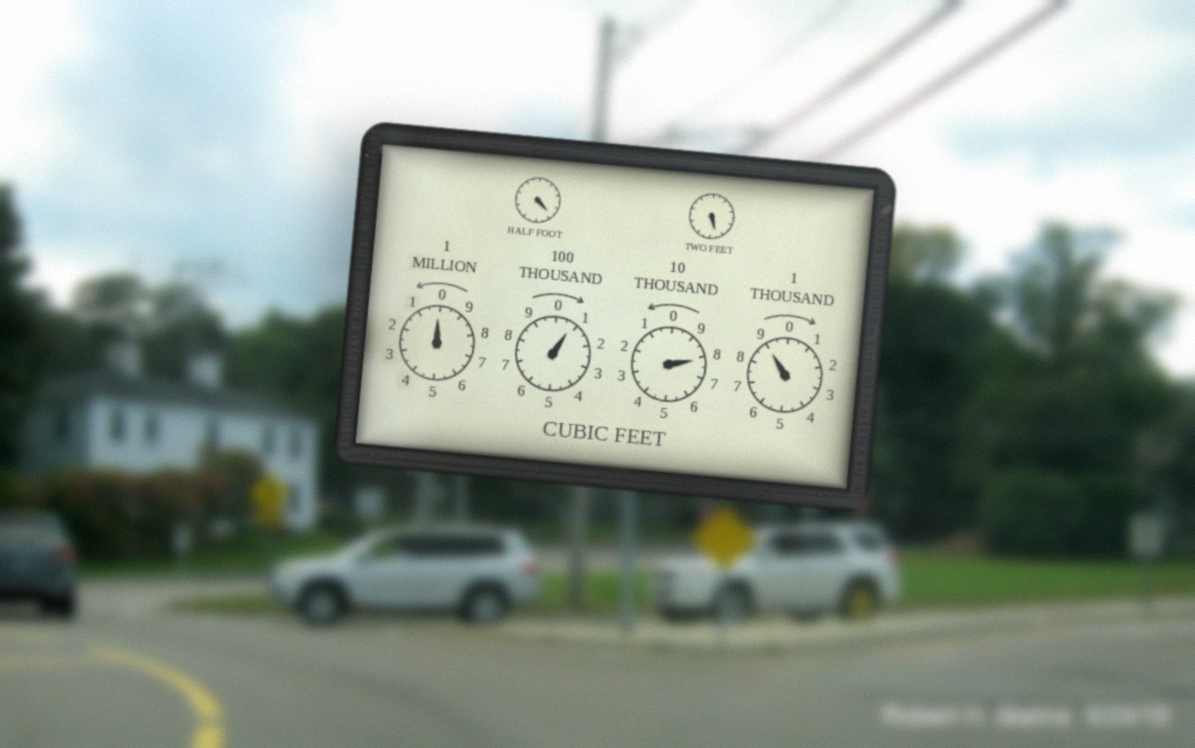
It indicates 7900 ft³
